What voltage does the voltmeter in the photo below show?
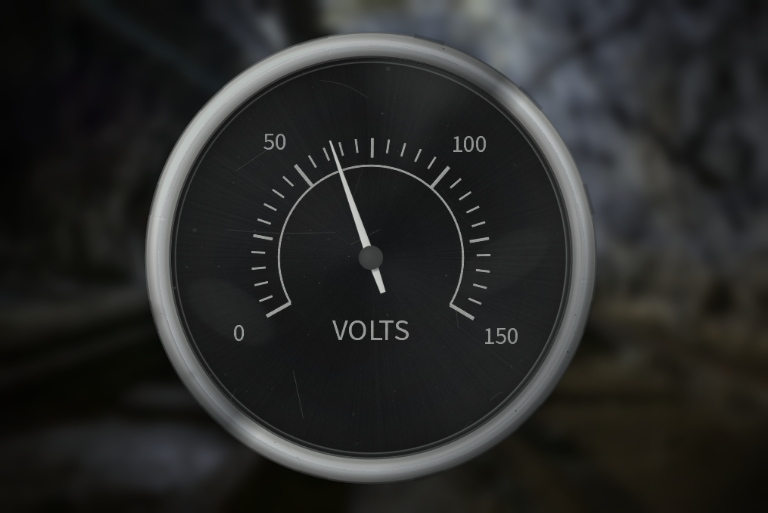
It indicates 62.5 V
